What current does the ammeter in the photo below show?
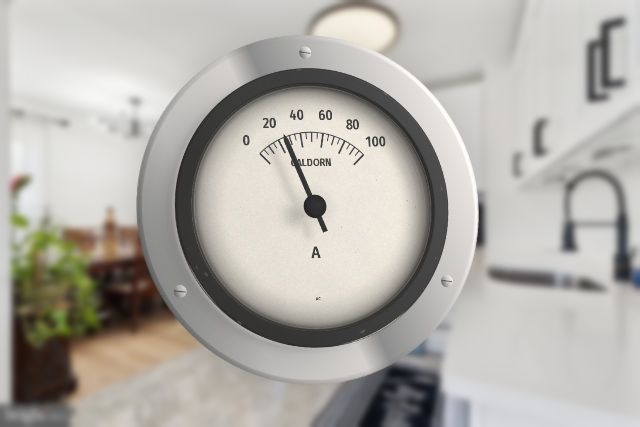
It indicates 25 A
